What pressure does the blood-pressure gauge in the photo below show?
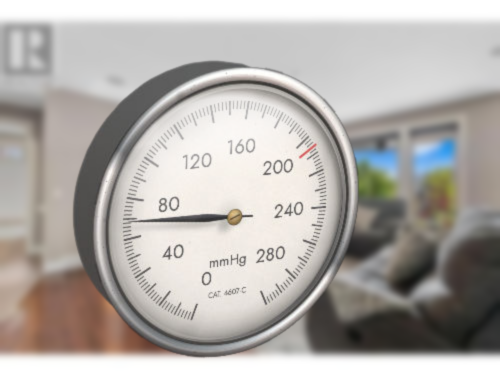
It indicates 70 mmHg
